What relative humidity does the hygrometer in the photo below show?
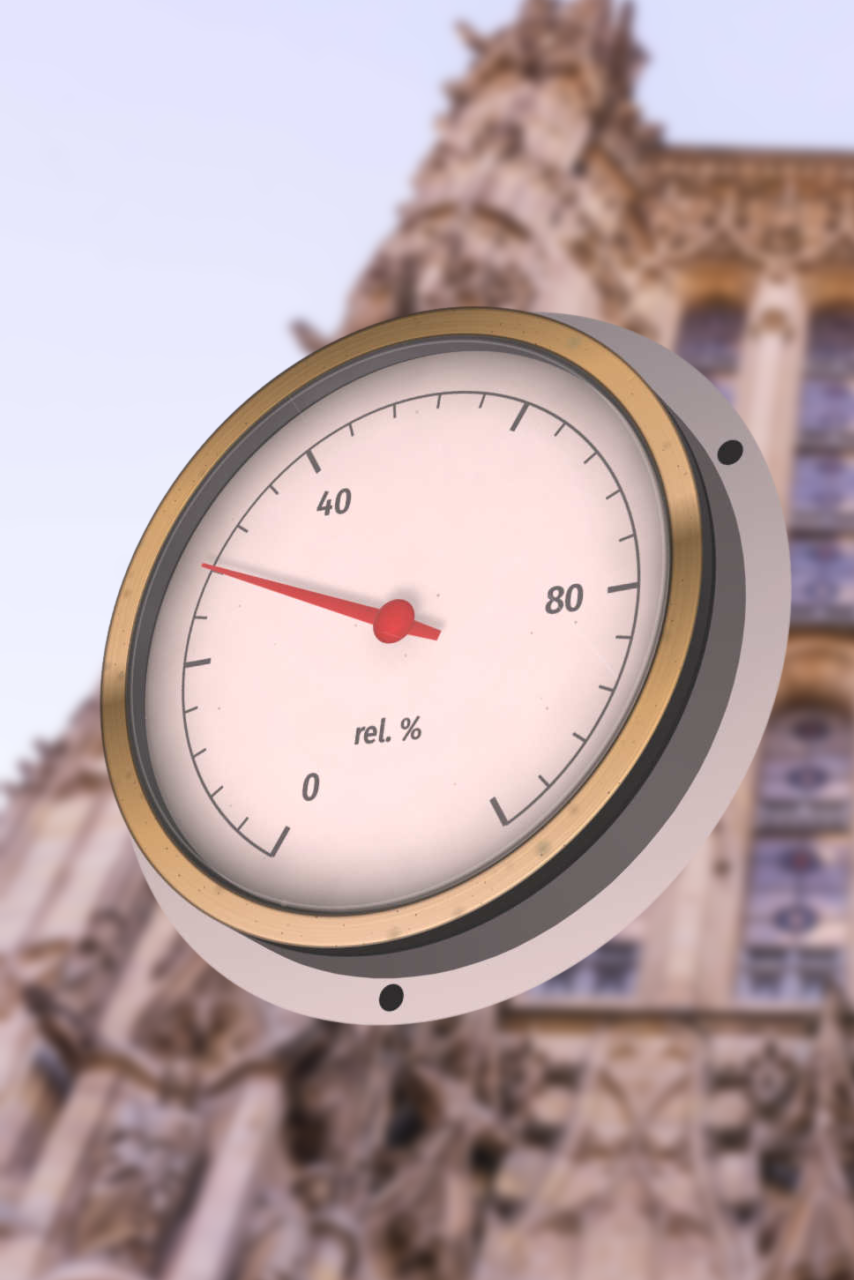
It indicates 28 %
